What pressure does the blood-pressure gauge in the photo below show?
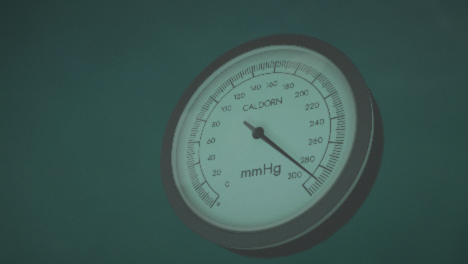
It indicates 290 mmHg
